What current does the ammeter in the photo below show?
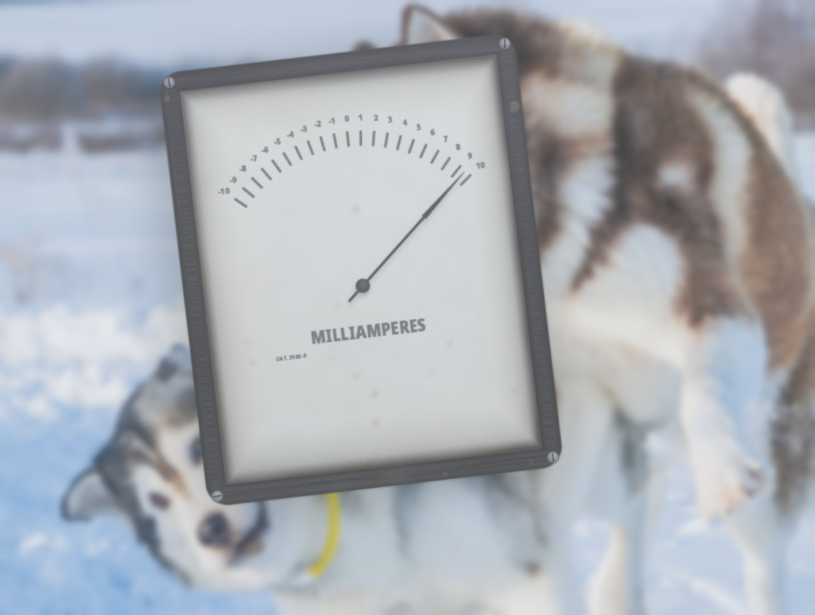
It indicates 9.5 mA
